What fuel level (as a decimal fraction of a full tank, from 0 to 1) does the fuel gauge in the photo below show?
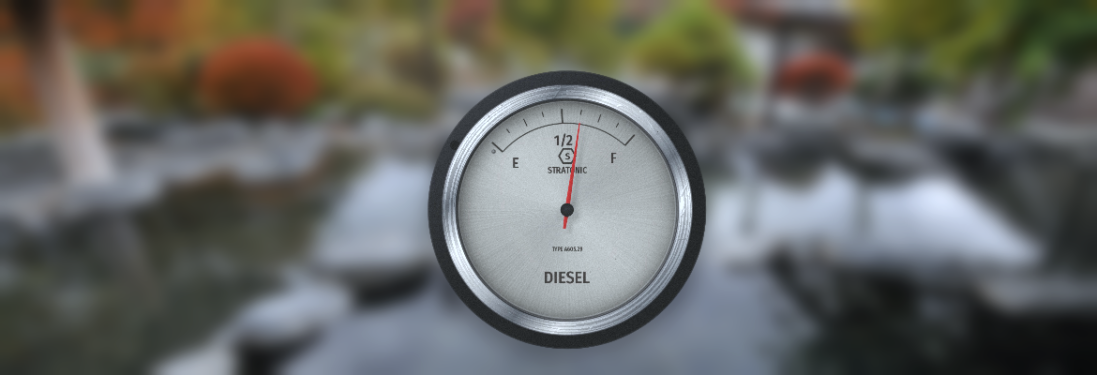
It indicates 0.625
